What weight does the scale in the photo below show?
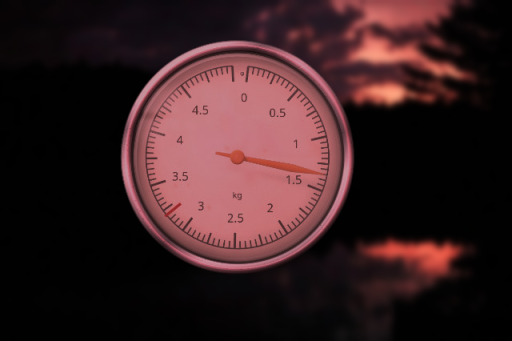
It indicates 1.35 kg
